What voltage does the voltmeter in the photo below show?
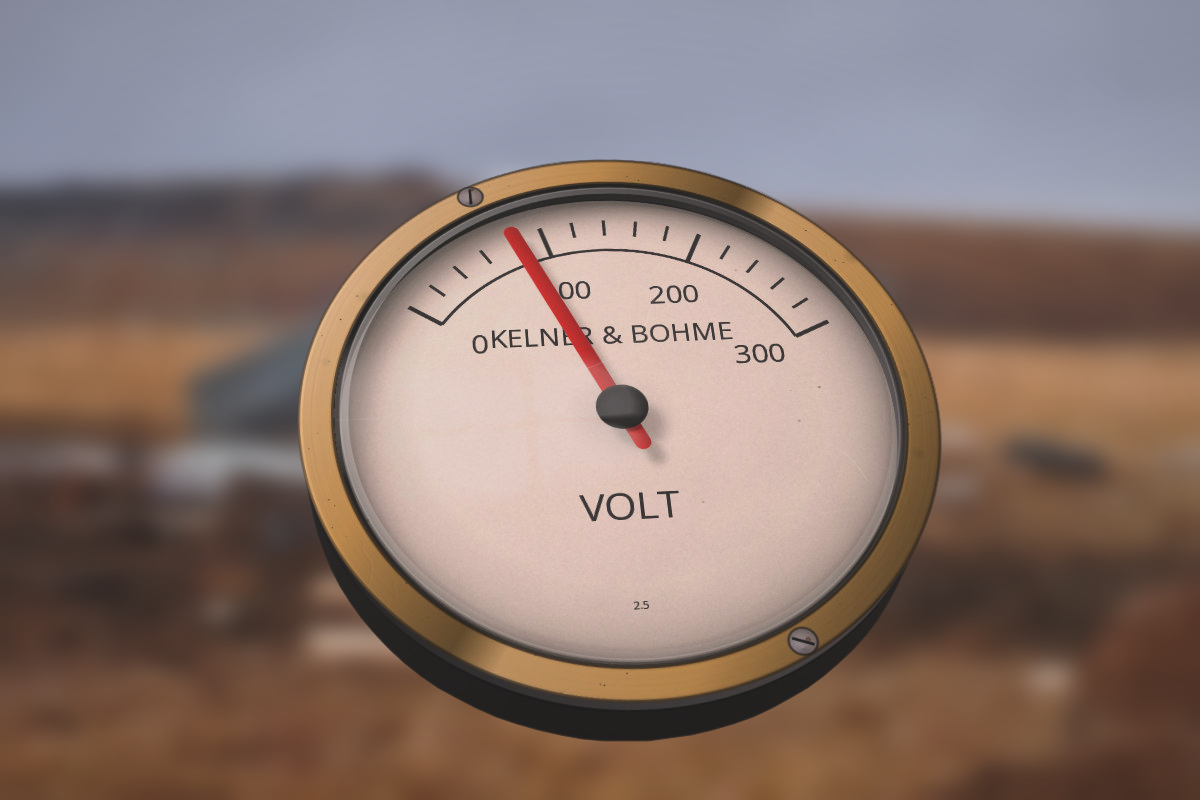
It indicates 80 V
